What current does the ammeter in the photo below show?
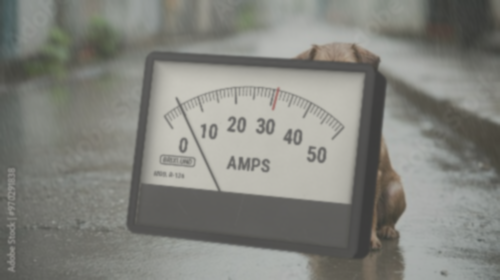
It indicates 5 A
